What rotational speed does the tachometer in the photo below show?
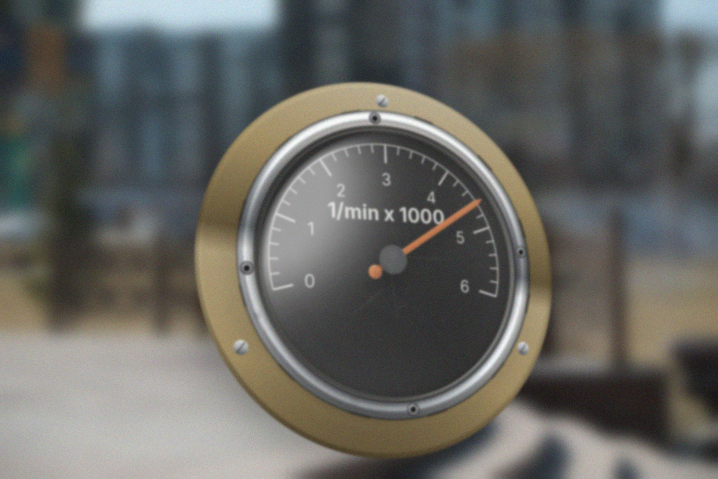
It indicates 4600 rpm
